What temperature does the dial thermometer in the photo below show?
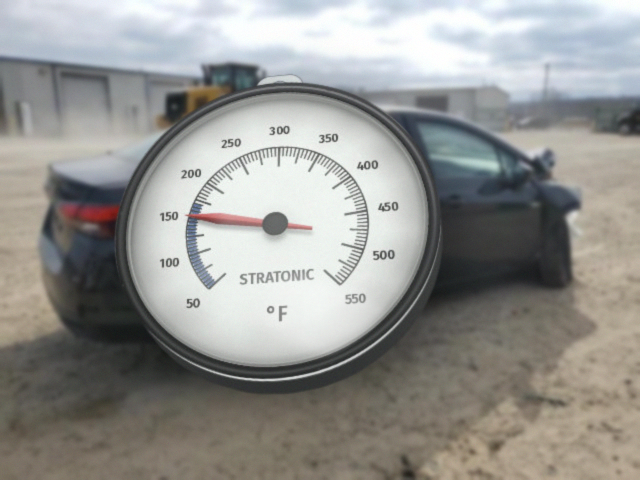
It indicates 150 °F
